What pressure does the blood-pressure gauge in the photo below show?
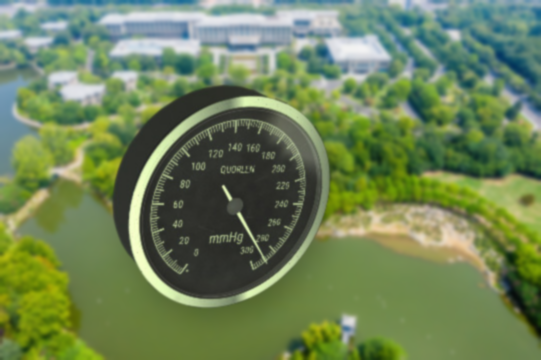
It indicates 290 mmHg
